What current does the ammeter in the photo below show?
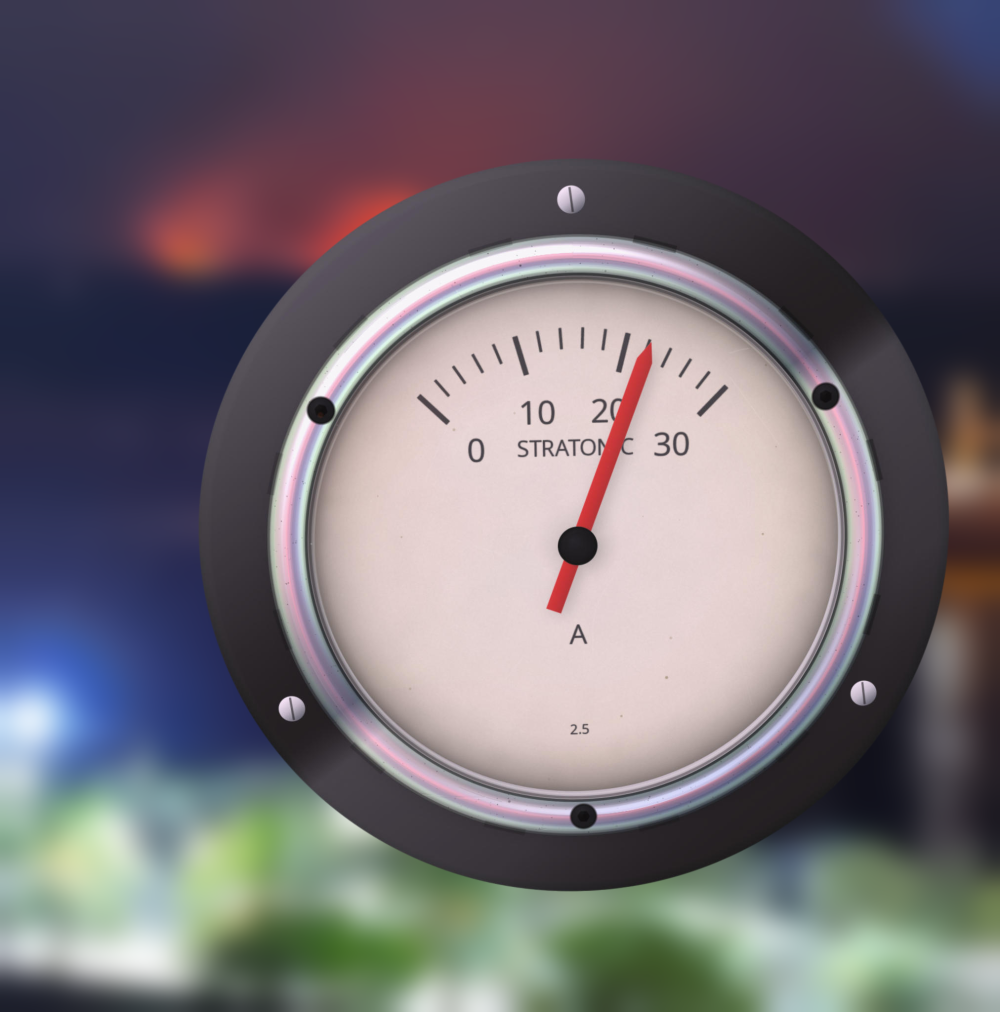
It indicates 22 A
